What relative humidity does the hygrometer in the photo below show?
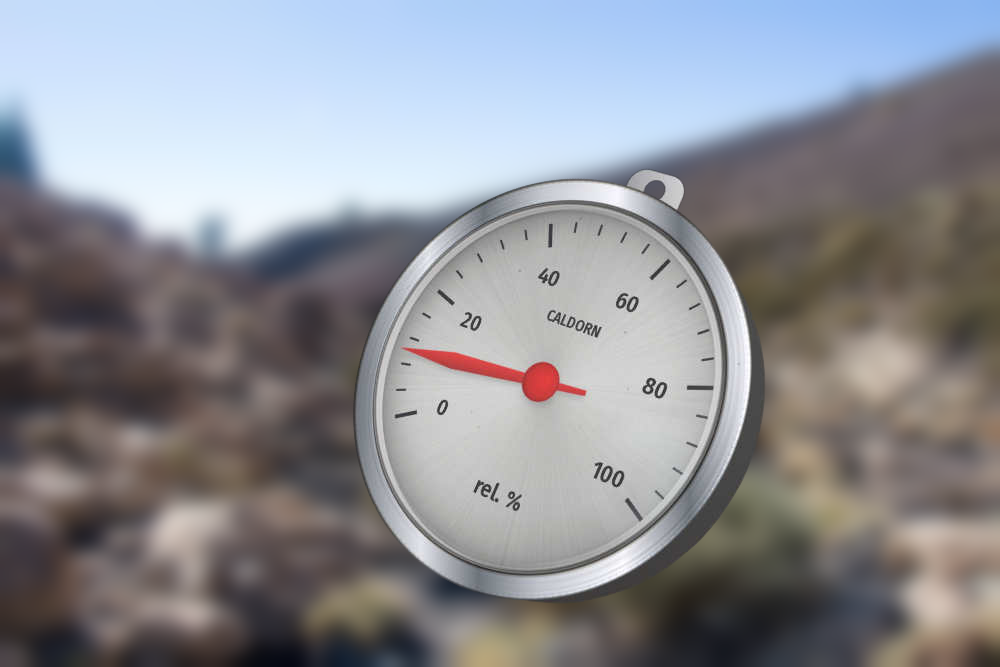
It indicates 10 %
